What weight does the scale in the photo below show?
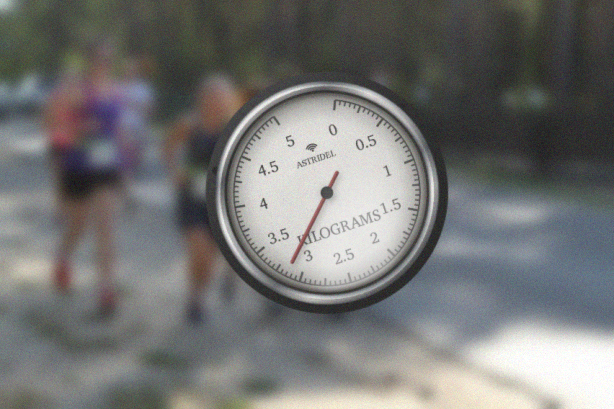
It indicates 3.15 kg
